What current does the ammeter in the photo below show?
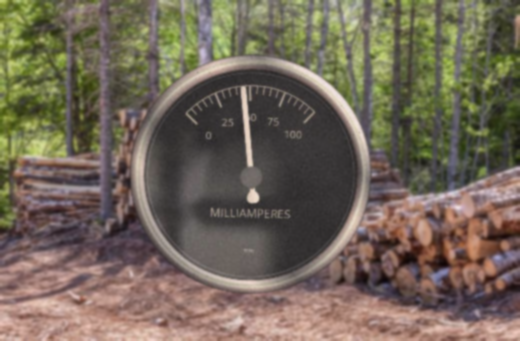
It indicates 45 mA
